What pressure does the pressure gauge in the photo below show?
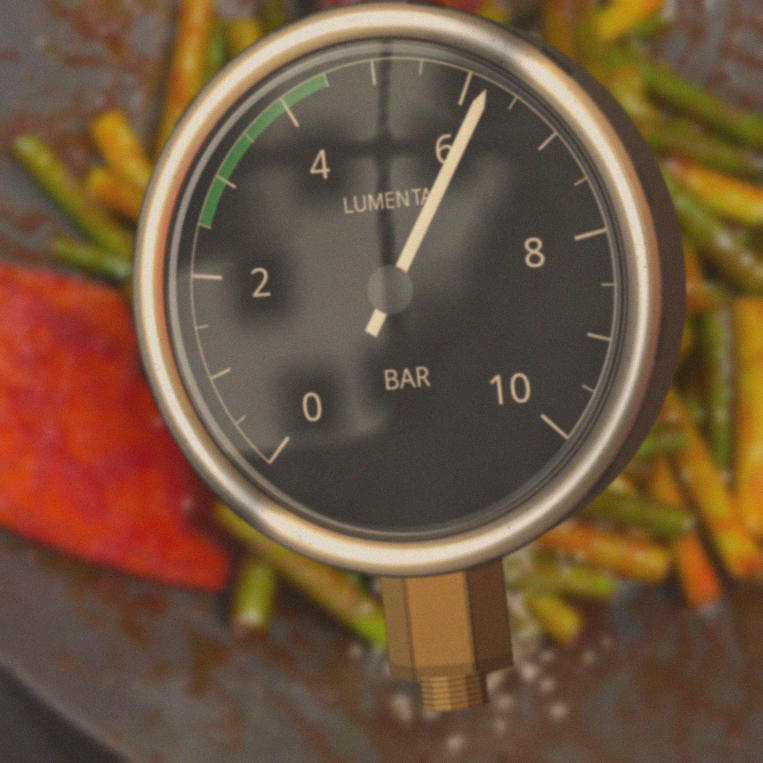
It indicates 6.25 bar
